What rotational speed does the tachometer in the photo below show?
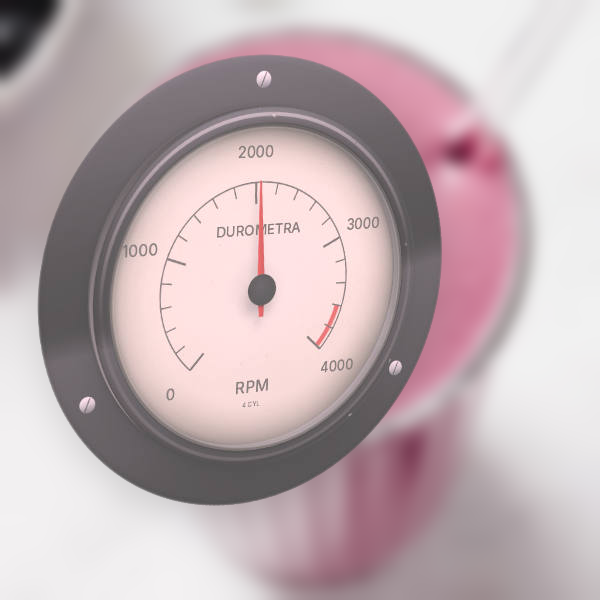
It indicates 2000 rpm
